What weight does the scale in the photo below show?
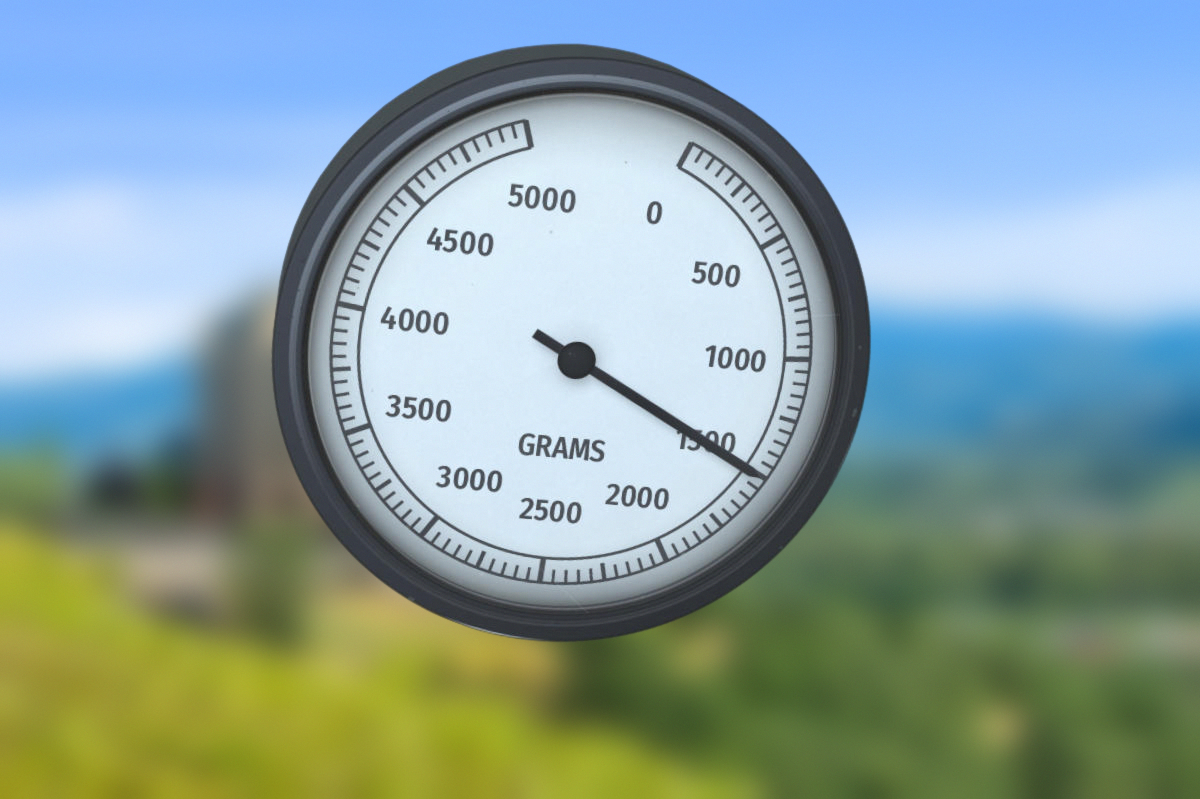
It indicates 1500 g
